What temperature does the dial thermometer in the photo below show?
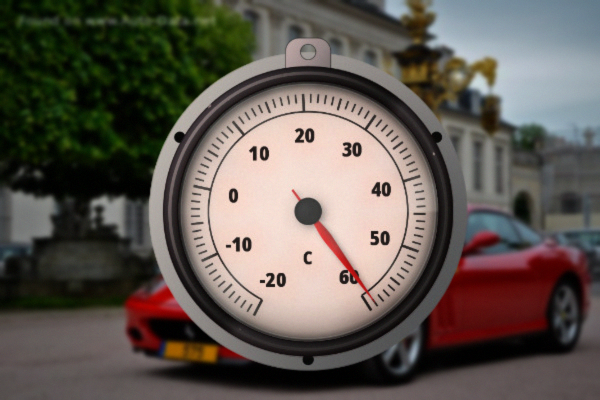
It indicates 59 °C
